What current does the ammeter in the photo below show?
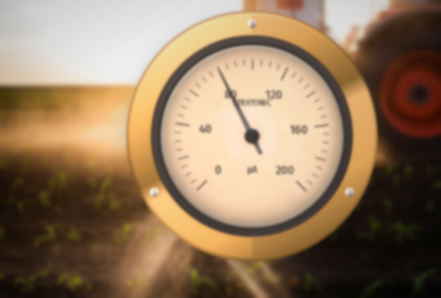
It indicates 80 µA
